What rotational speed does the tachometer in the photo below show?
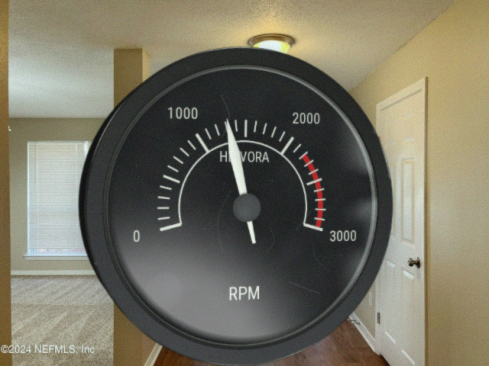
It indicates 1300 rpm
